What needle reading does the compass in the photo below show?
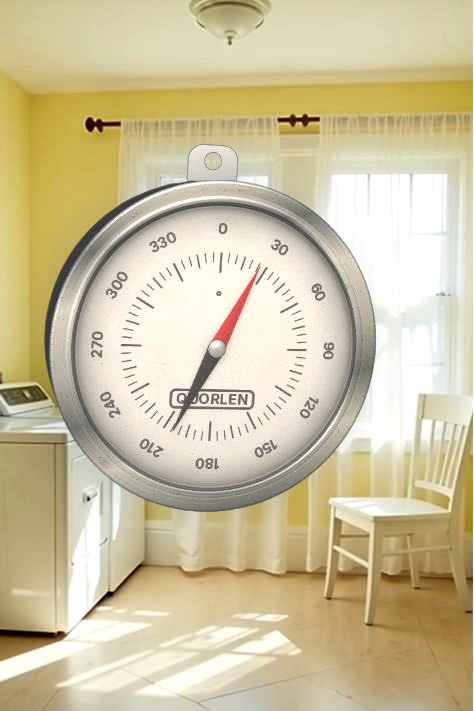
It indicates 25 °
